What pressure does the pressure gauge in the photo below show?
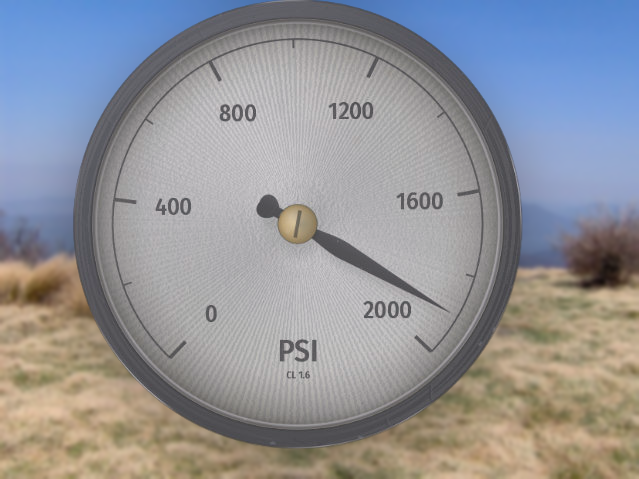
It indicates 1900 psi
